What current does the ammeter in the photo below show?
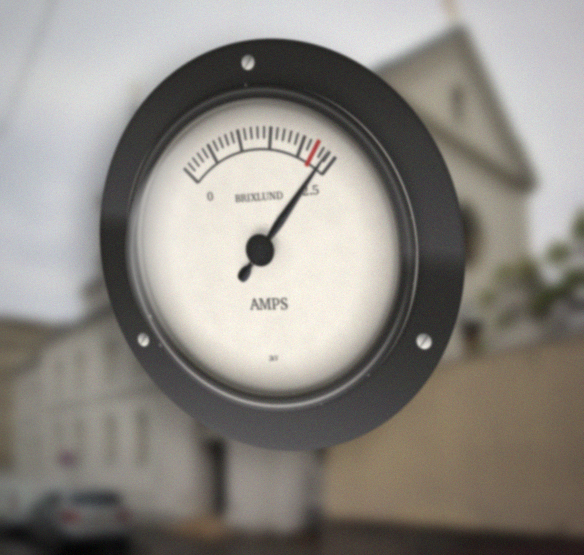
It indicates 2.4 A
